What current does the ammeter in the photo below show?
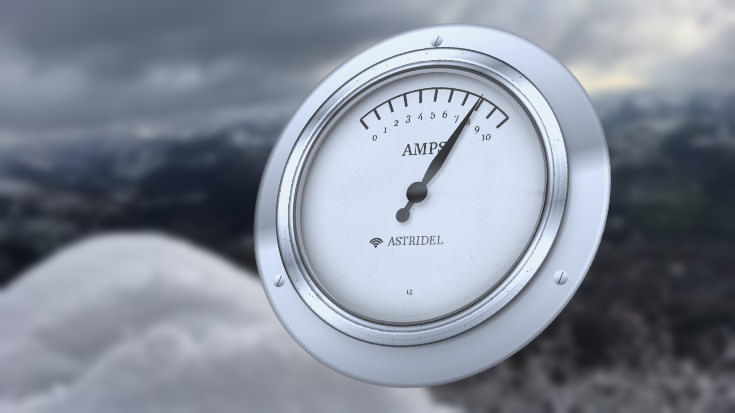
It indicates 8 A
